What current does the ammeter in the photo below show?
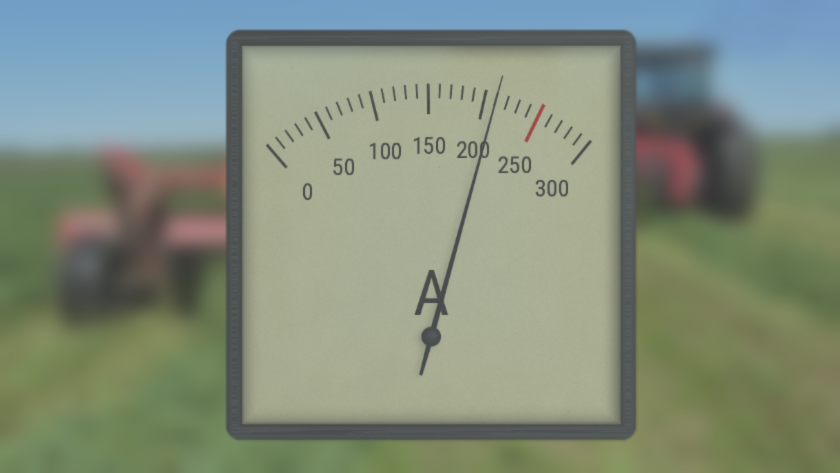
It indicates 210 A
